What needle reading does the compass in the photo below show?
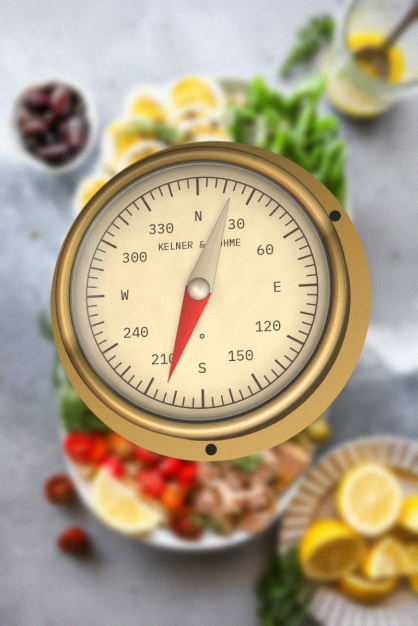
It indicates 200 °
